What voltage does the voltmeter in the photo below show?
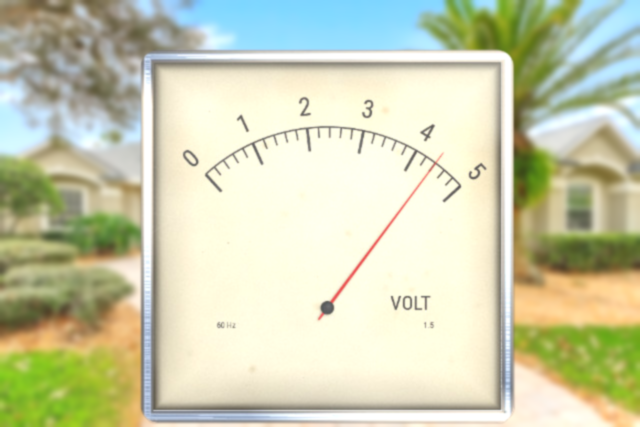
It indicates 4.4 V
